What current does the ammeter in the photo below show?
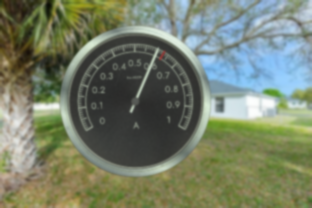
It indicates 0.6 A
